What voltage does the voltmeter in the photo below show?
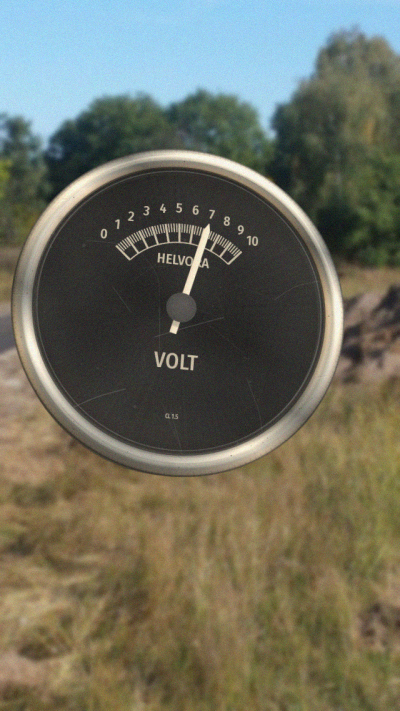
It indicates 7 V
